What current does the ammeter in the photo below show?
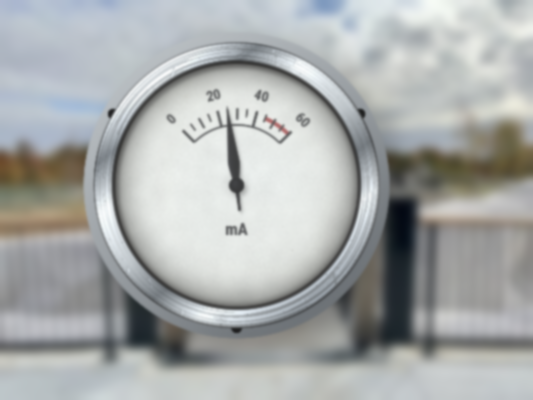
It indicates 25 mA
